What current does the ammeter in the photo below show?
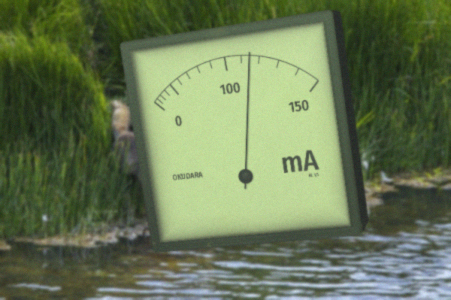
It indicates 115 mA
